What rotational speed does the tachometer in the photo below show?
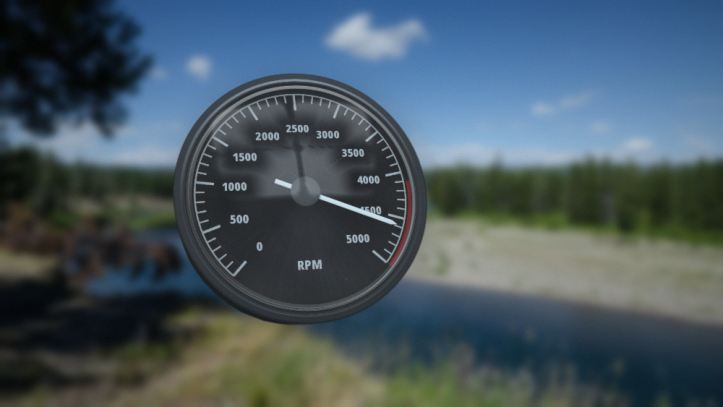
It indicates 4600 rpm
